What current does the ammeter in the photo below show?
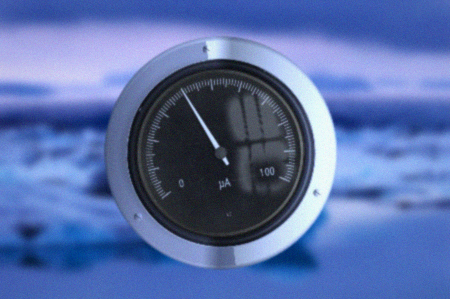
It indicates 40 µA
